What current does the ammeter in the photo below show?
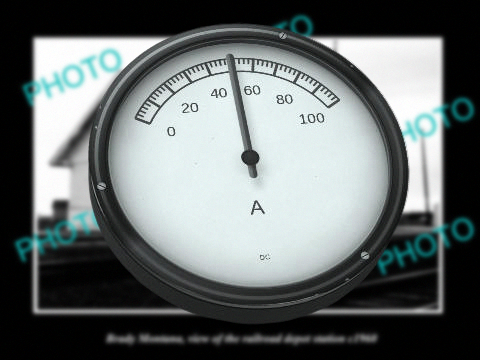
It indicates 50 A
